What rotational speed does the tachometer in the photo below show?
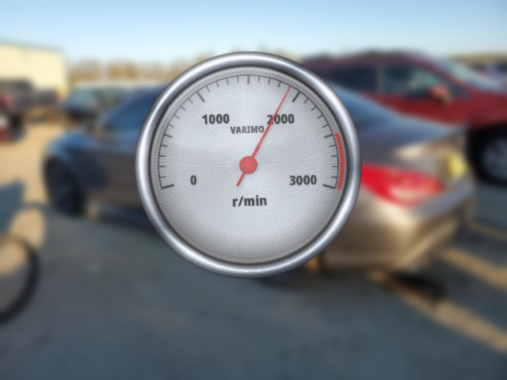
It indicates 1900 rpm
